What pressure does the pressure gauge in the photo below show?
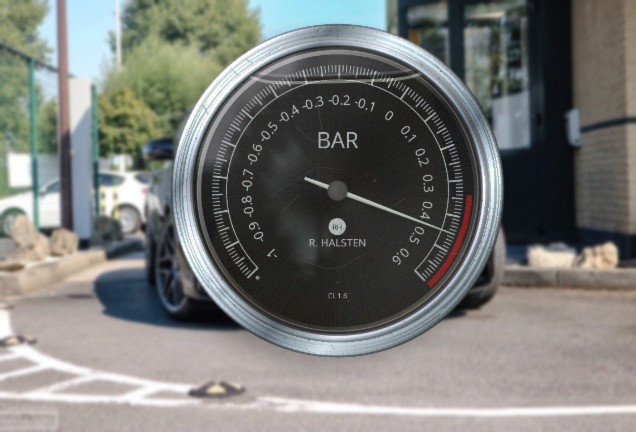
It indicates 0.45 bar
